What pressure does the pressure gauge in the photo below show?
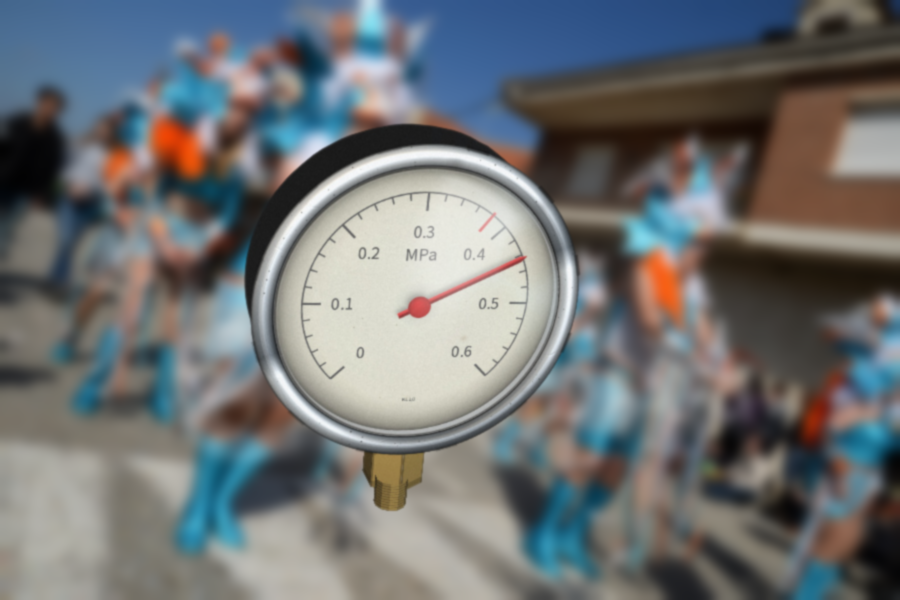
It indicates 0.44 MPa
